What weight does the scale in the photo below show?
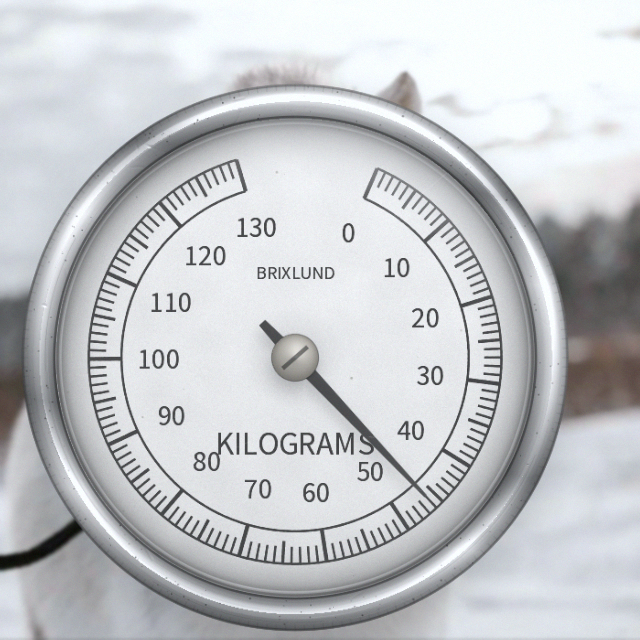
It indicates 46 kg
